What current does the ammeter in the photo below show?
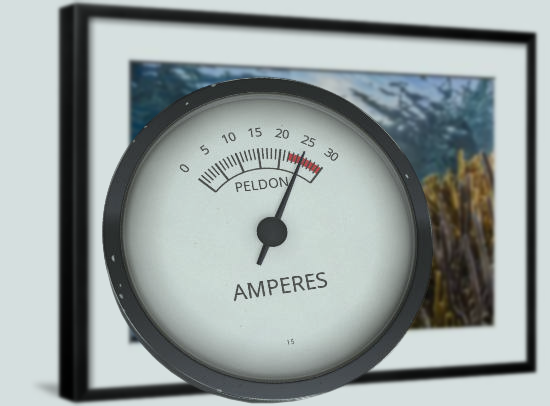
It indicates 25 A
